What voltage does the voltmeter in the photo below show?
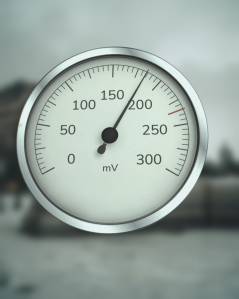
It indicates 185 mV
